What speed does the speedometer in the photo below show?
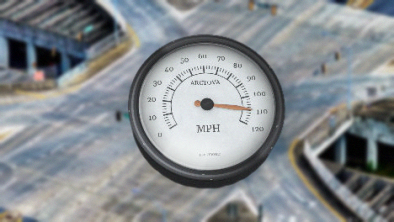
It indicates 110 mph
